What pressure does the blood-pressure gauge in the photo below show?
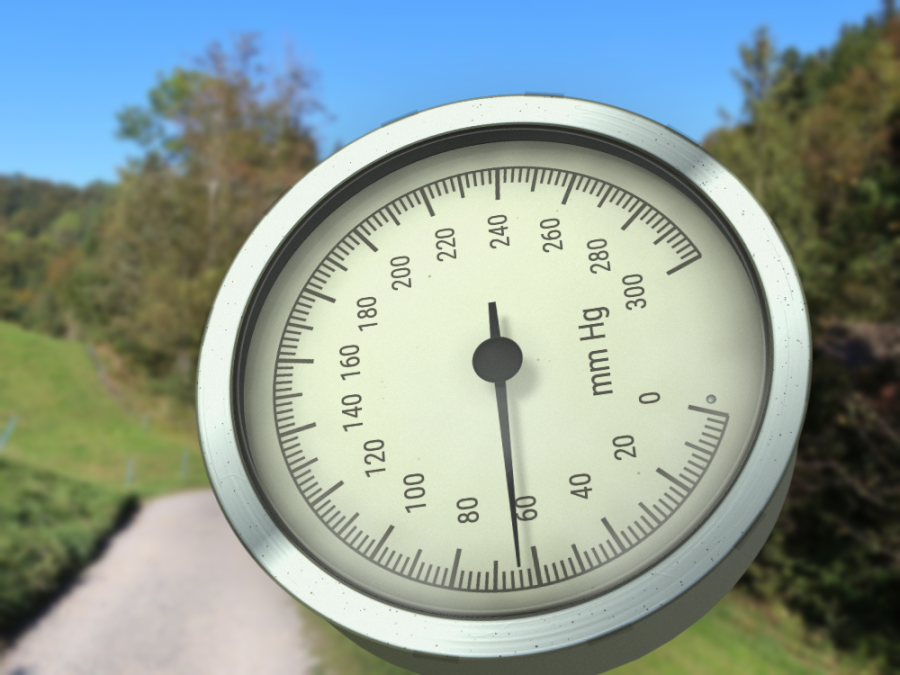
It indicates 64 mmHg
